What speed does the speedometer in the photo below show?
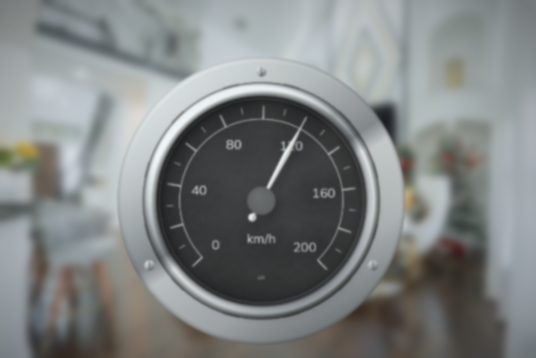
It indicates 120 km/h
